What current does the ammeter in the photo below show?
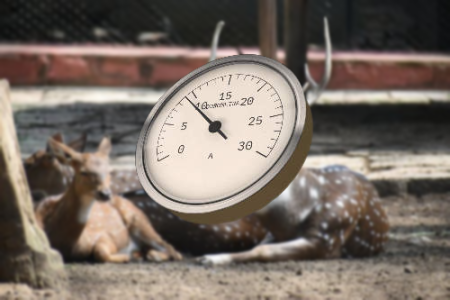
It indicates 9 A
